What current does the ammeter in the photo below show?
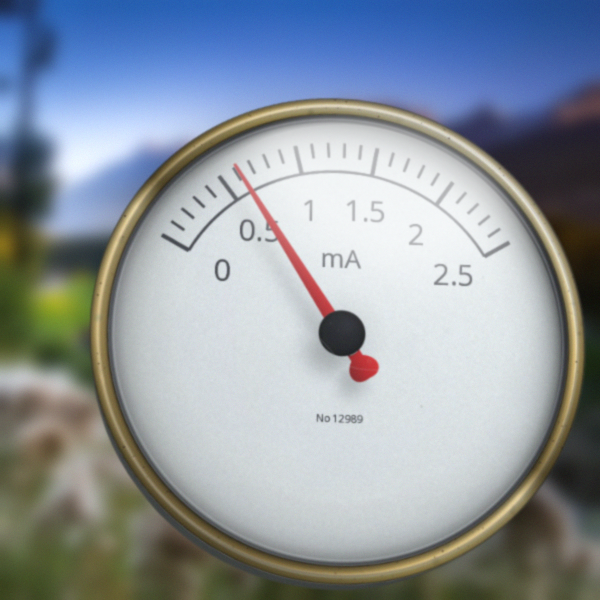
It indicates 0.6 mA
